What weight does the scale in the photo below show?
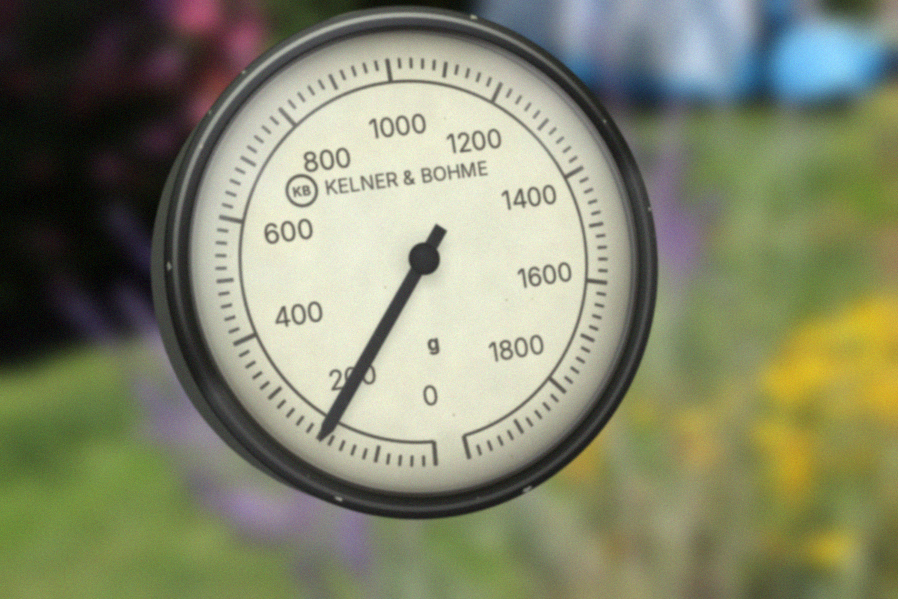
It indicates 200 g
